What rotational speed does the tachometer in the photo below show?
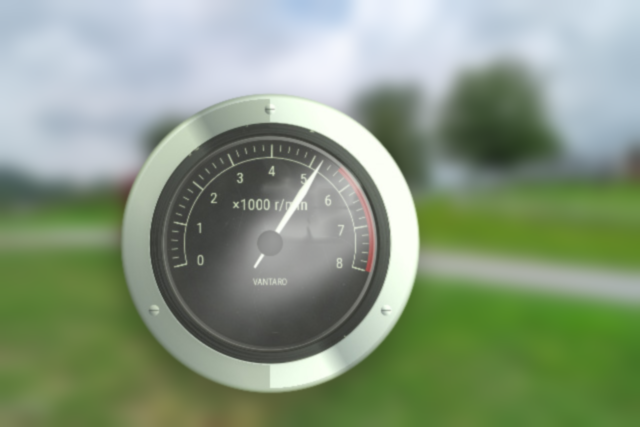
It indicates 5200 rpm
